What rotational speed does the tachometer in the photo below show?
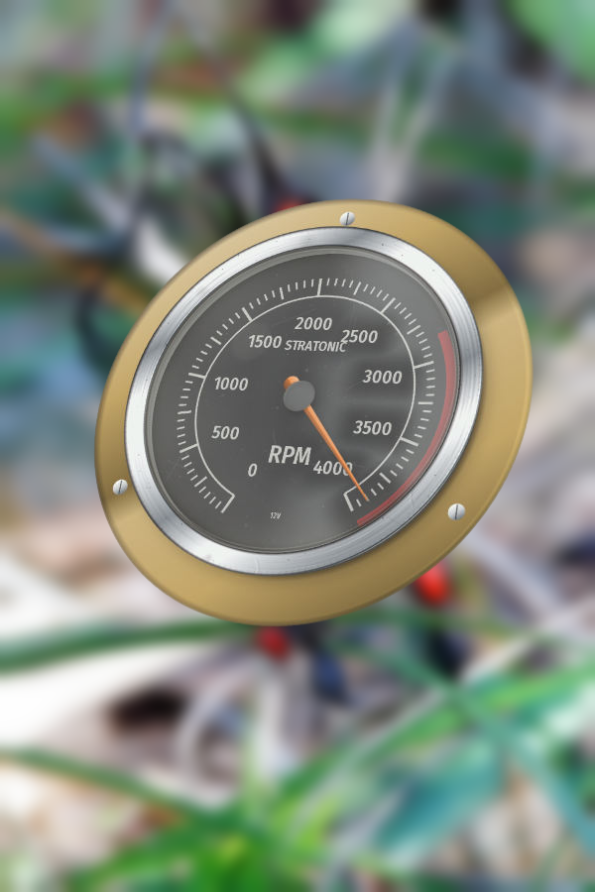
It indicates 3900 rpm
